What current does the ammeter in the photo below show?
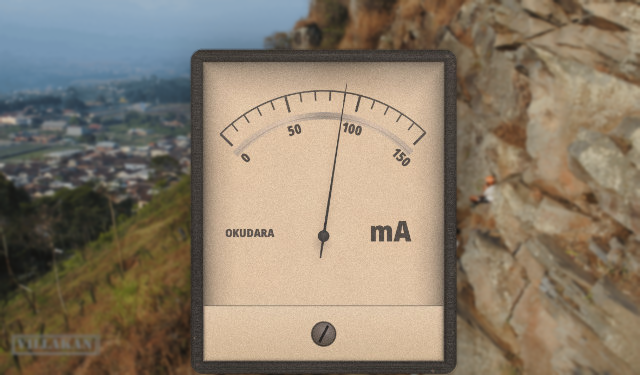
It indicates 90 mA
